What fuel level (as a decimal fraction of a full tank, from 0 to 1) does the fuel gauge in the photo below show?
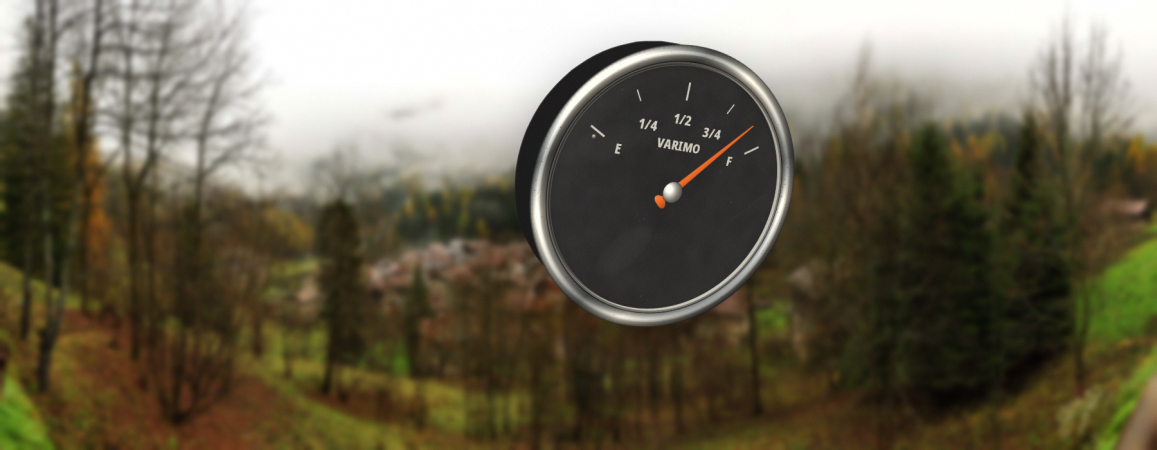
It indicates 0.875
